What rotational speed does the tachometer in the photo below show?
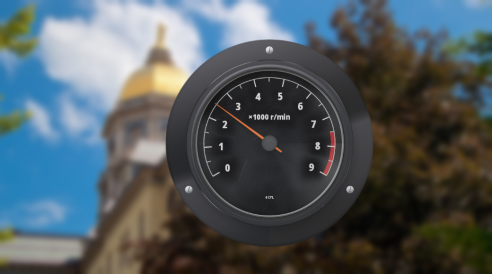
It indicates 2500 rpm
